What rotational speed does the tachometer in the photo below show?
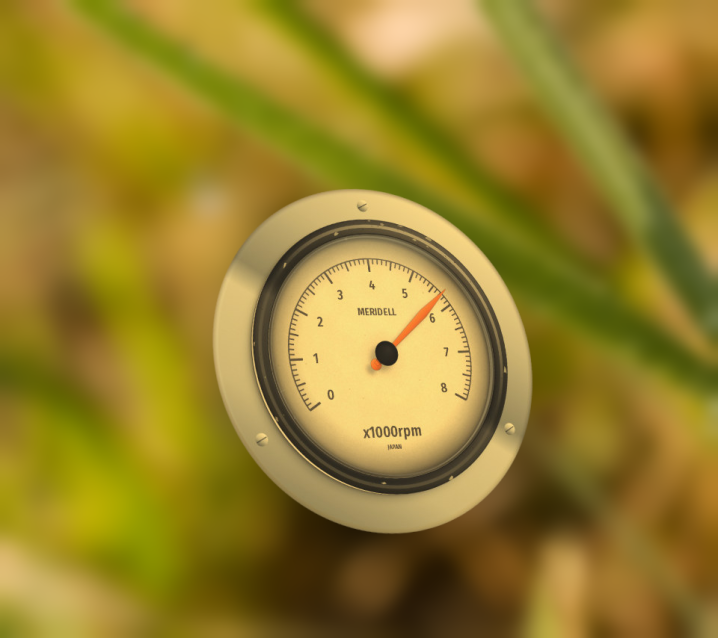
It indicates 5700 rpm
